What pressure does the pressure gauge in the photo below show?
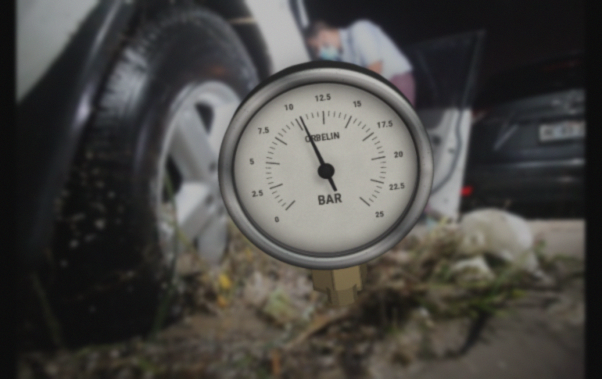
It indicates 10.5 bar
